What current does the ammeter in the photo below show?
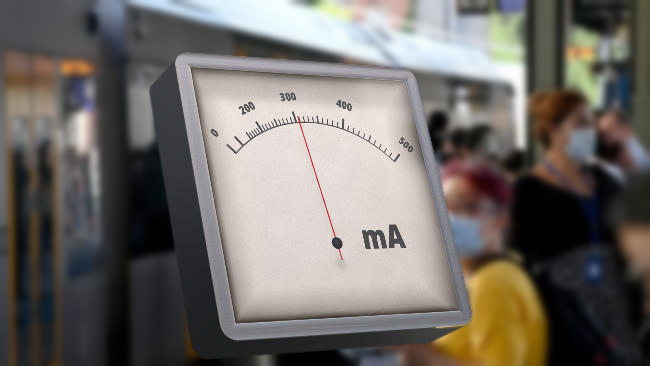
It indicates 300 mA
